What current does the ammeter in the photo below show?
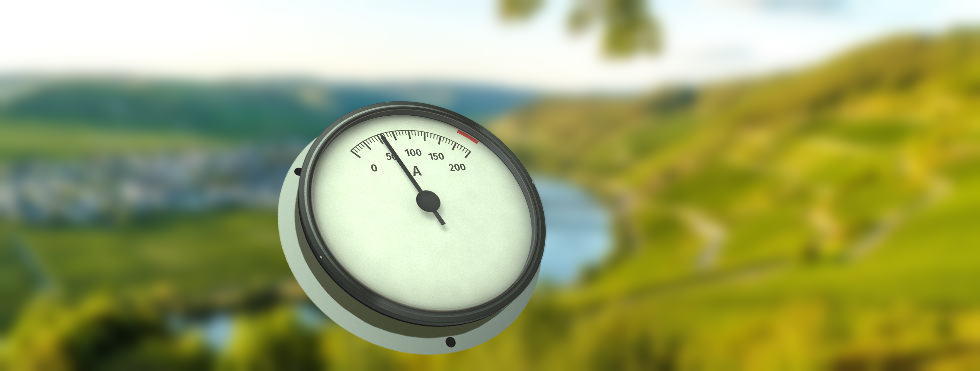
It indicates 50 A
